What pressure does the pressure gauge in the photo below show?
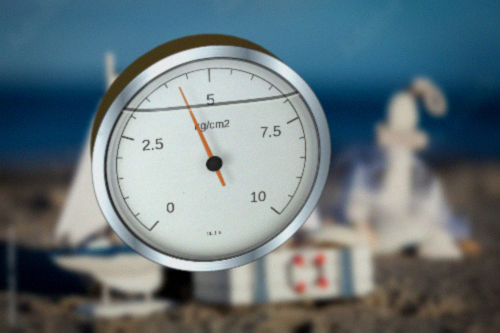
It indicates 4.25 kg/cm²
